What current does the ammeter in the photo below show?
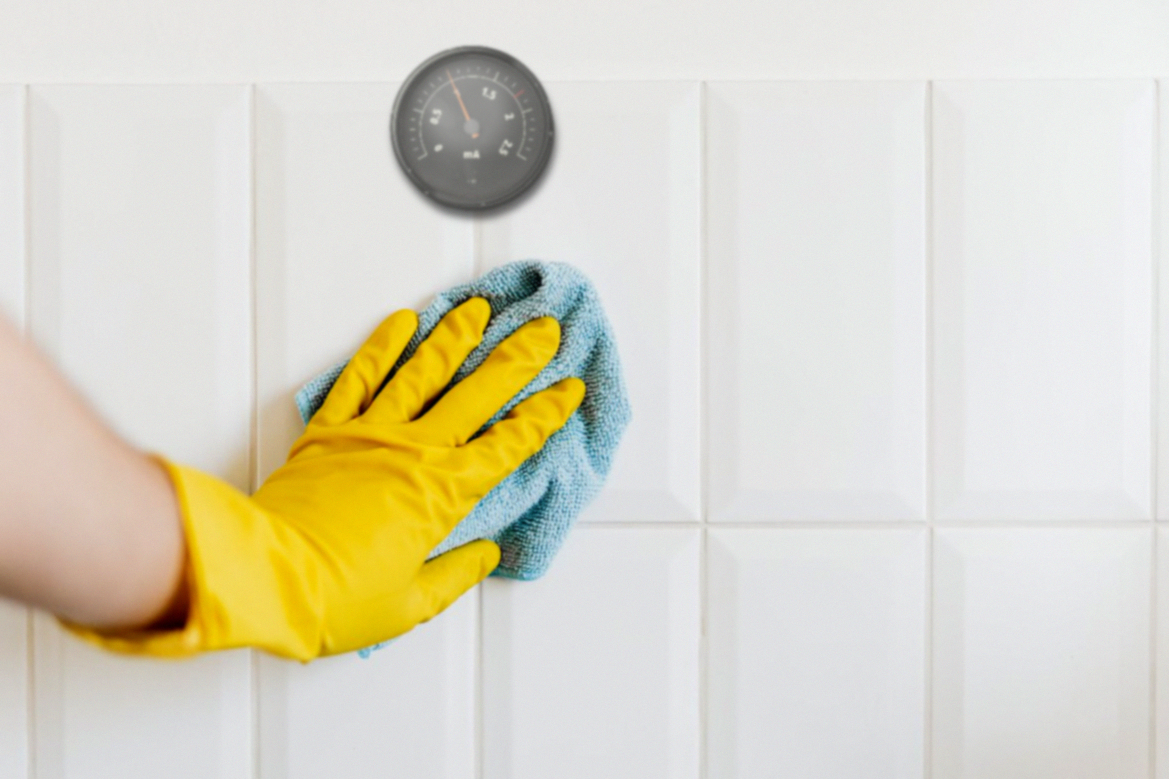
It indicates 1 mA
